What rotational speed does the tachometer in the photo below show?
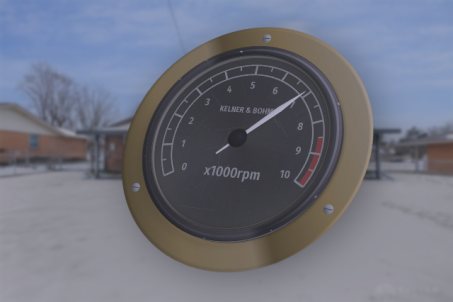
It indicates 7000 rpm
